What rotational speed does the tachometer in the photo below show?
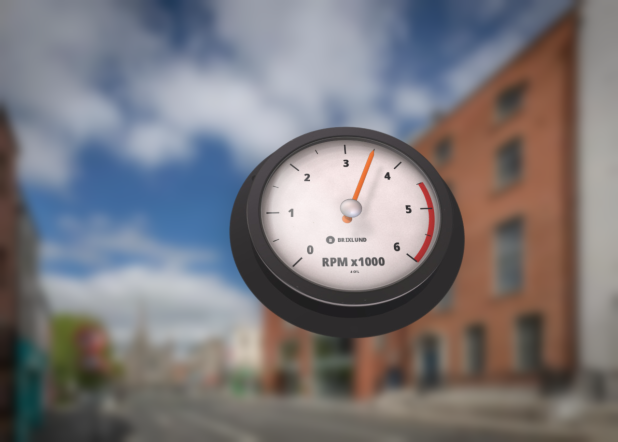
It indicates 3500 rpm
